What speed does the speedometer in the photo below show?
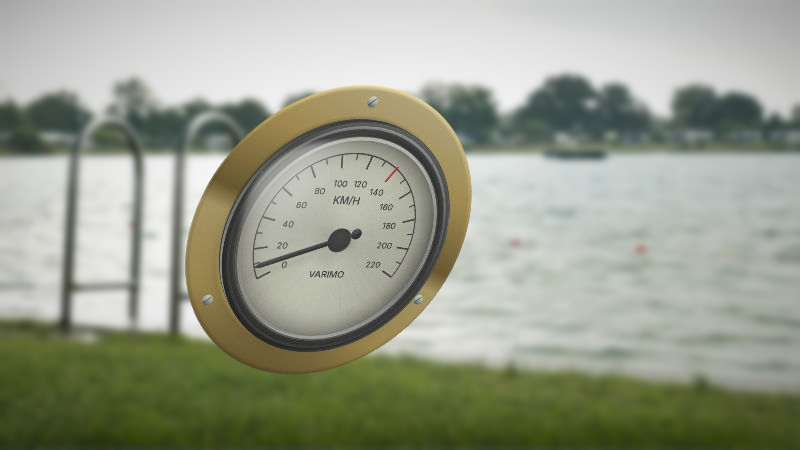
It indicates 10 km/h
